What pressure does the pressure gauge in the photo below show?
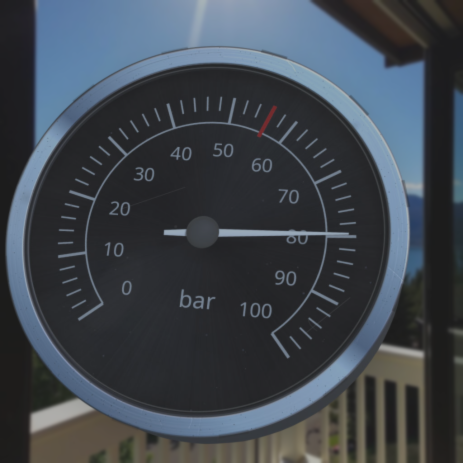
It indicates 80 bar
